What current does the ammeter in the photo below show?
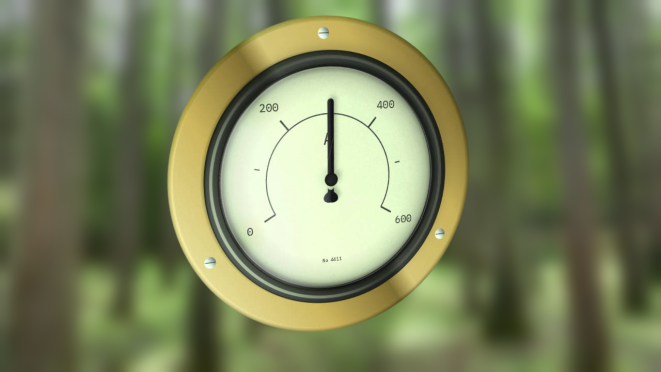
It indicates 300 A
